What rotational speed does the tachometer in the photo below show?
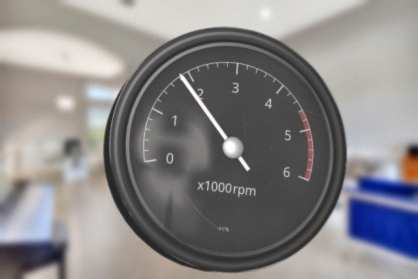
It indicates 1800 rpm
